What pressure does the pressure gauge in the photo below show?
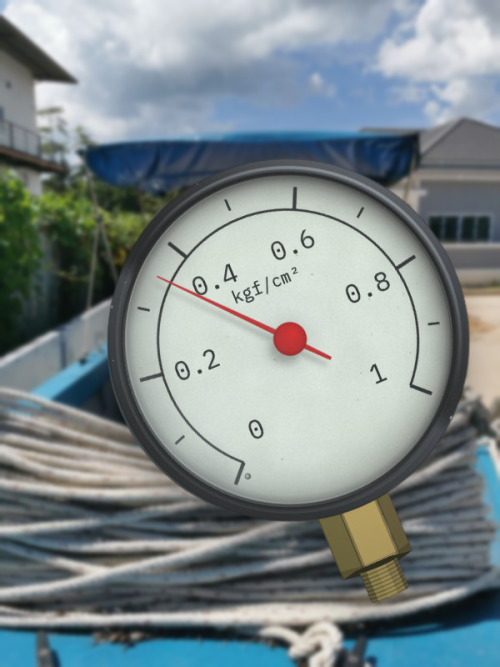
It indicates 0.35 kg/cm²
